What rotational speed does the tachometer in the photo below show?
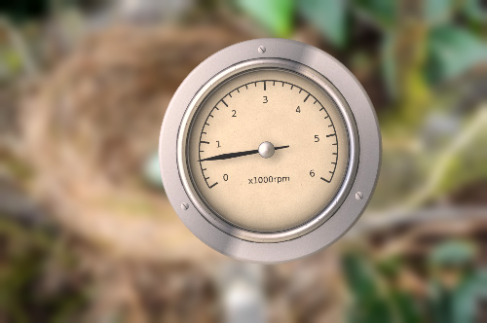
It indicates 600 rpm
